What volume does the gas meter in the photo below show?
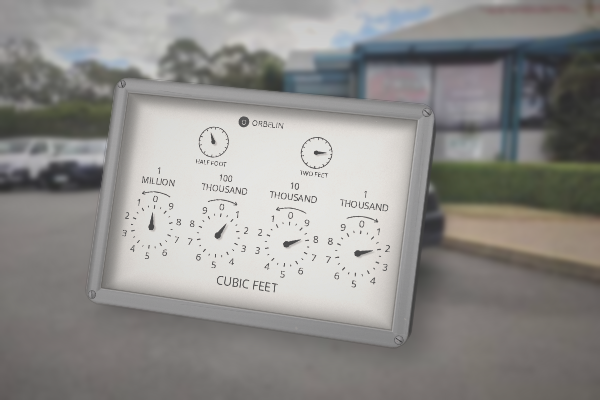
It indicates 8200 ft³
